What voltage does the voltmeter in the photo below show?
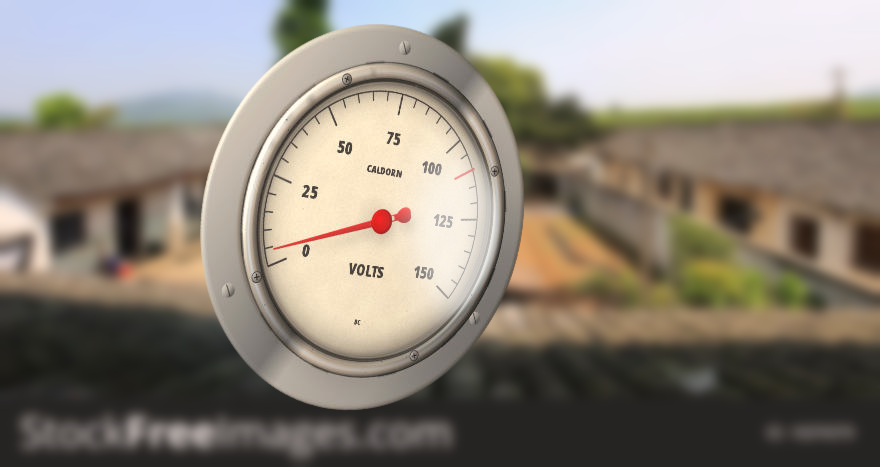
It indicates 5 V
